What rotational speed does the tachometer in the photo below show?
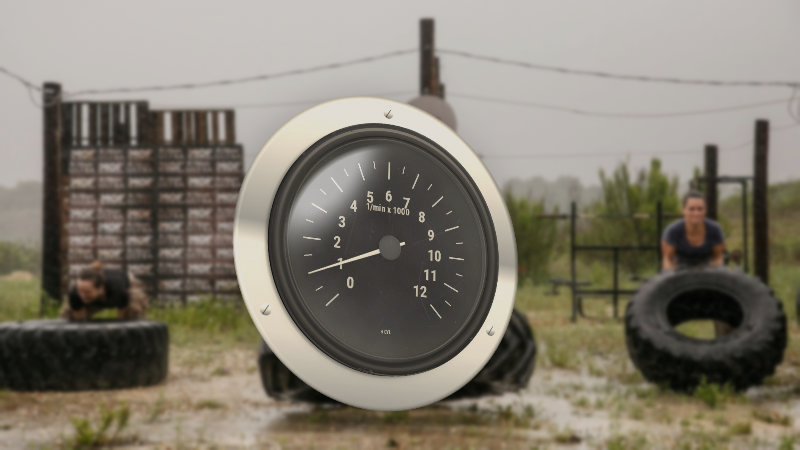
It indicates 1000 rpm
